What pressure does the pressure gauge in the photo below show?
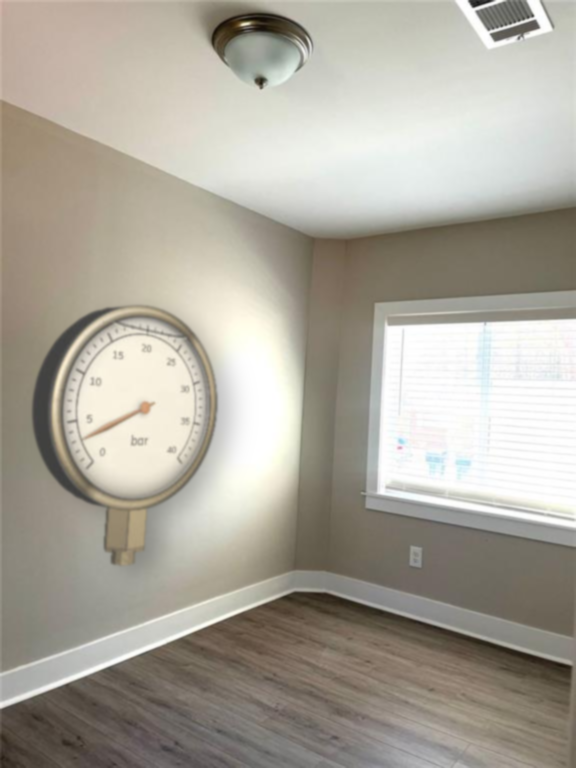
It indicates 3 bar
